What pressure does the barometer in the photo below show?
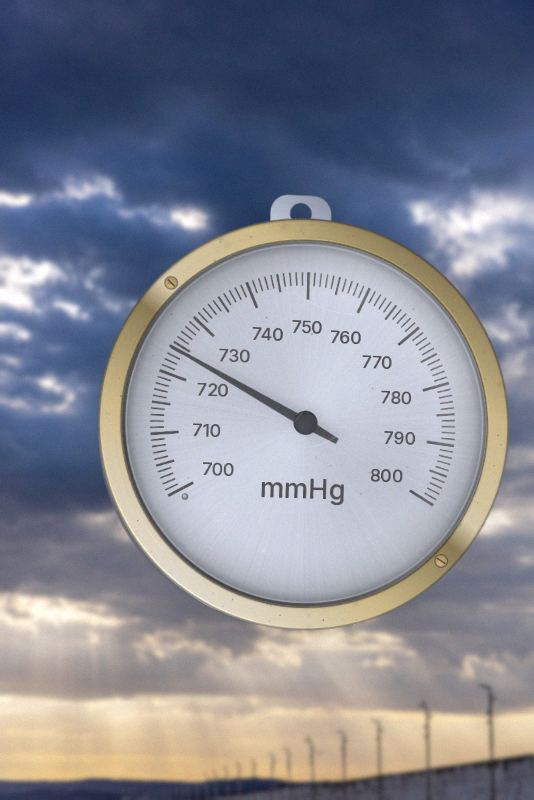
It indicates 724 mmHg
